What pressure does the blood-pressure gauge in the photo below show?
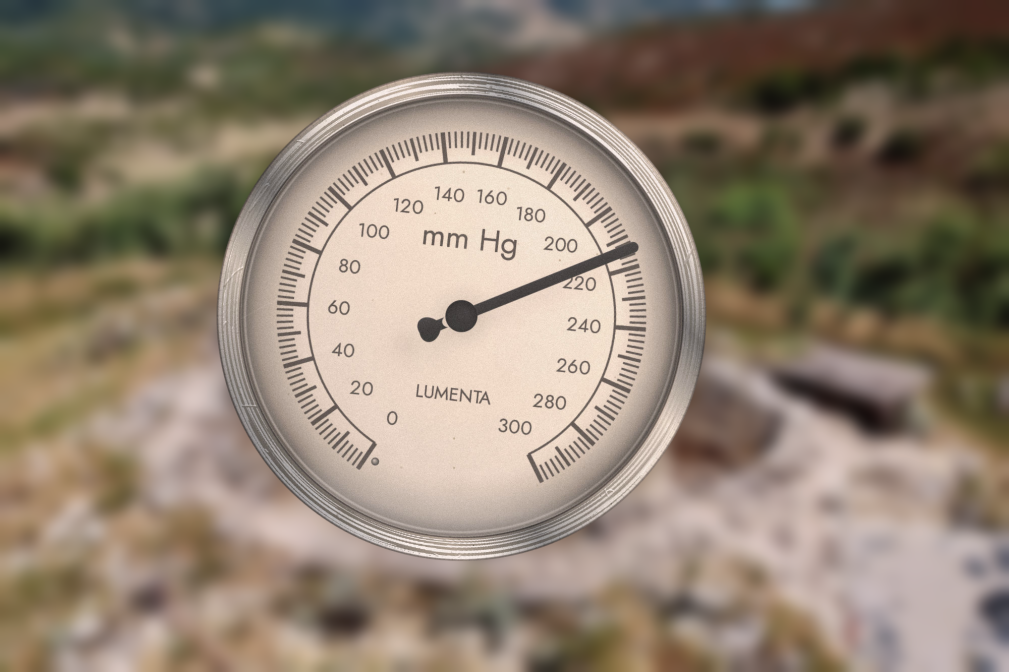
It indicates 214 mmHg
